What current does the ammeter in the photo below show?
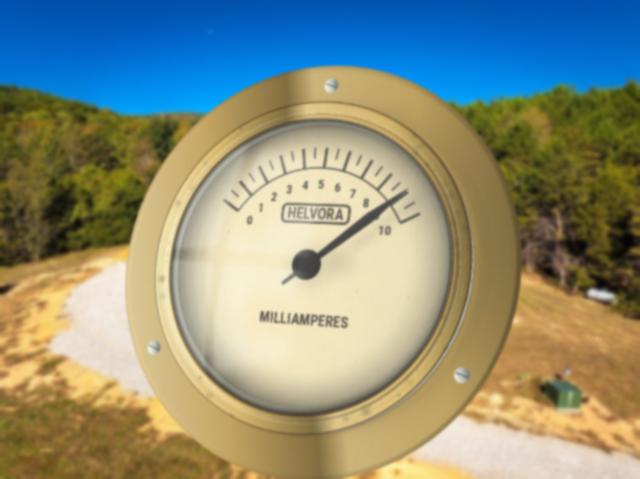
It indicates 9 mA
